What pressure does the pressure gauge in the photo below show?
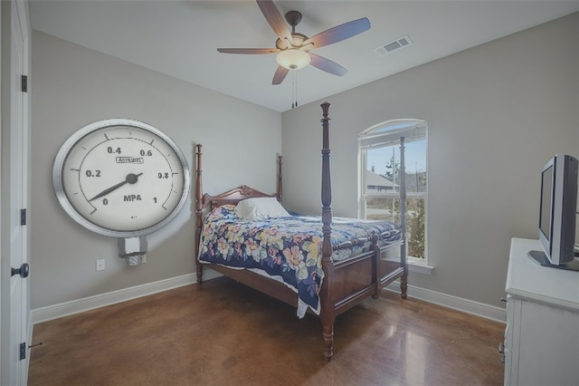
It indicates 0.05 MPa
